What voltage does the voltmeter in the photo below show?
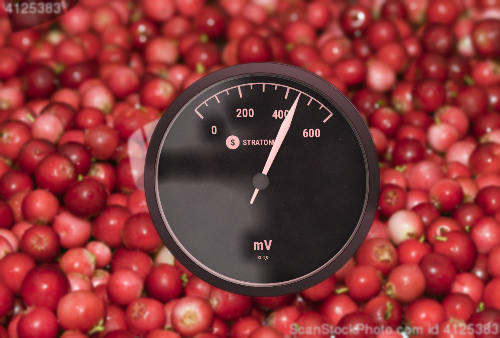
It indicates 450 mV
